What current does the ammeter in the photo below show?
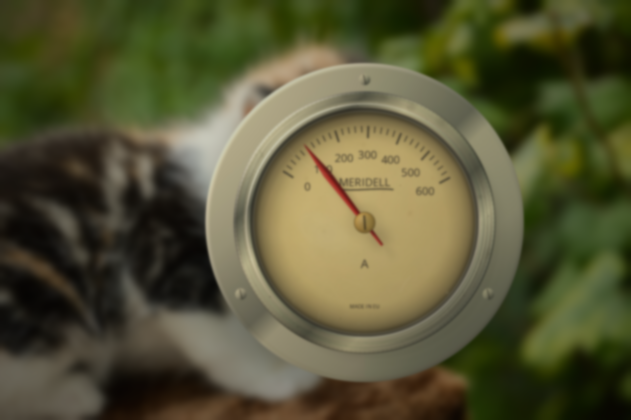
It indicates 100 A
